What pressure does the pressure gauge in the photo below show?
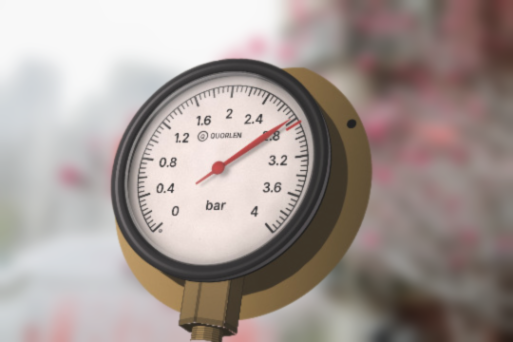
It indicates 2.8 bar
